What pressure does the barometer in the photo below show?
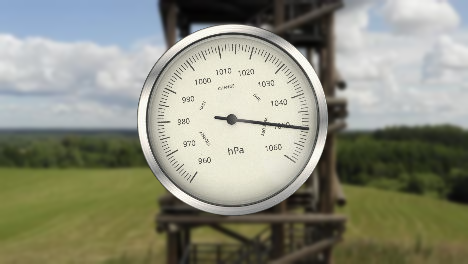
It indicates 1050 hPa
